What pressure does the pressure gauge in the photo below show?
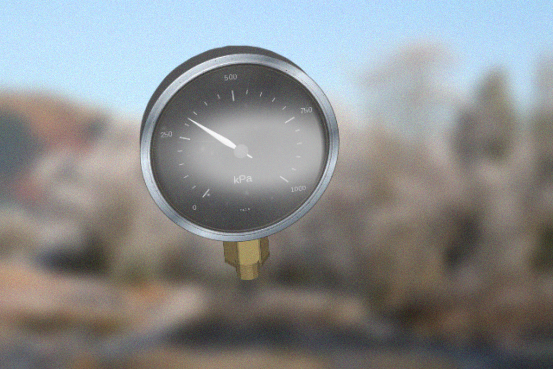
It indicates 325 kPa
